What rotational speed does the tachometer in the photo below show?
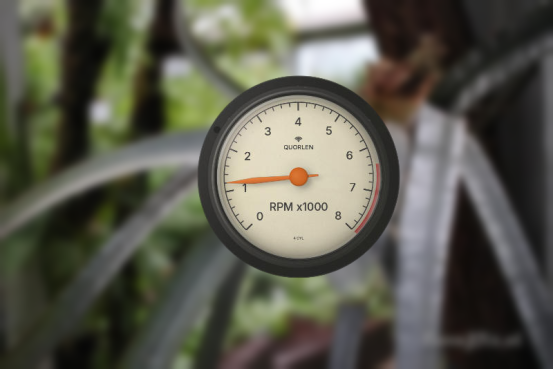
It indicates 1200 rpm
